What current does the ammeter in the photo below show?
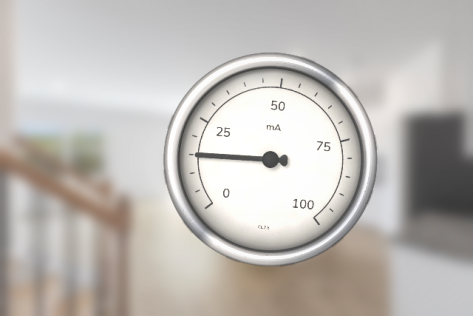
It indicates 15 mA
